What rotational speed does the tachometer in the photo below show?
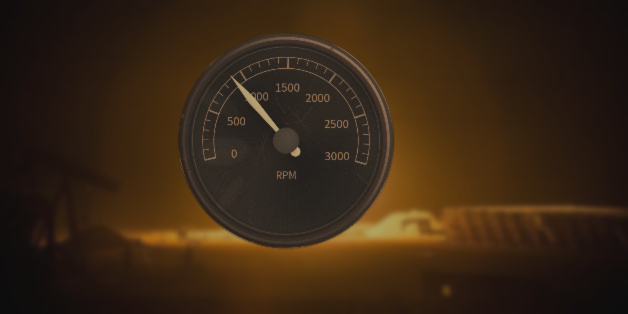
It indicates 900 rpm
